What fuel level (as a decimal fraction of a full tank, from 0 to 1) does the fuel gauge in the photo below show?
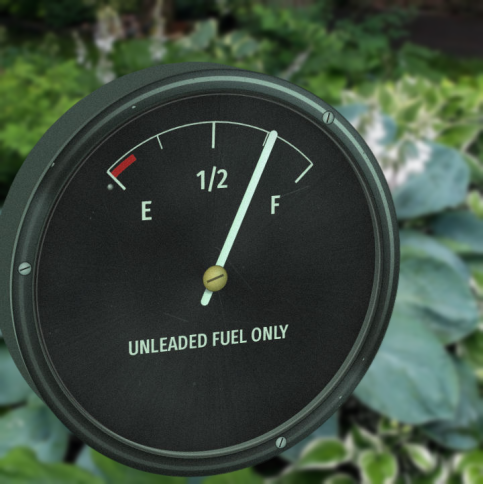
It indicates 0.75
